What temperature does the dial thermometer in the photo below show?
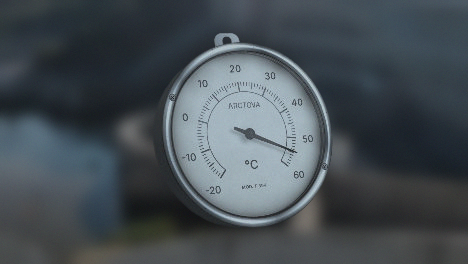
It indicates 55 °C
